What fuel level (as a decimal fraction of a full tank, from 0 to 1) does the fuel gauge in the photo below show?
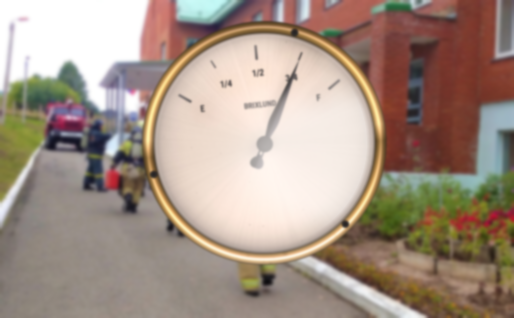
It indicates 0.75
